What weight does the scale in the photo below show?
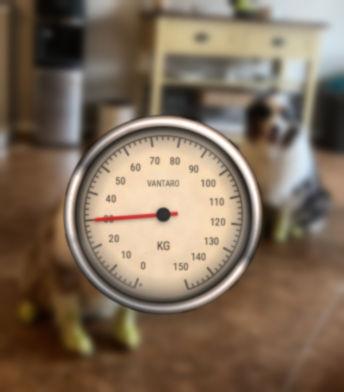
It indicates 30 kg
